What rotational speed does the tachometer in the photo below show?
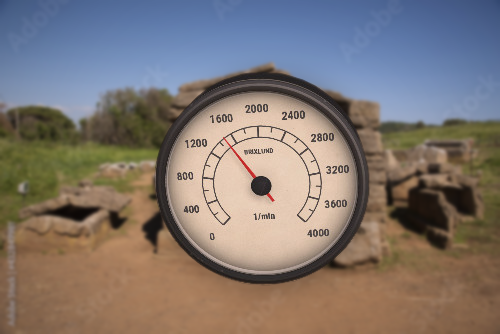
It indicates 1500 rpm
